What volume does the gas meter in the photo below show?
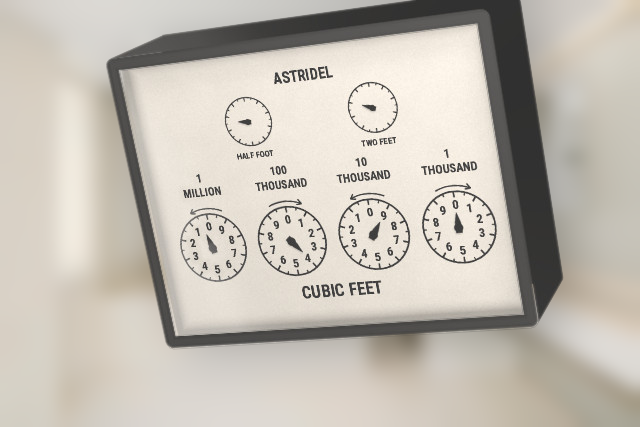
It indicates 39000 ft³
